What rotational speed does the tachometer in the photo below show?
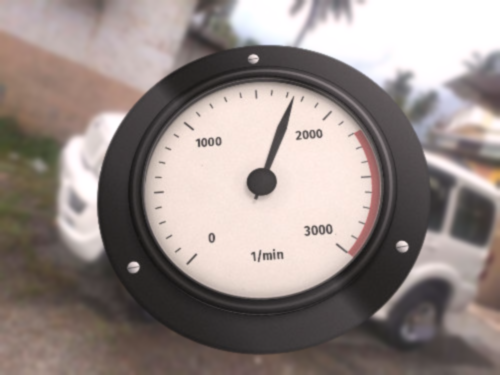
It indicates 1750 rpm
